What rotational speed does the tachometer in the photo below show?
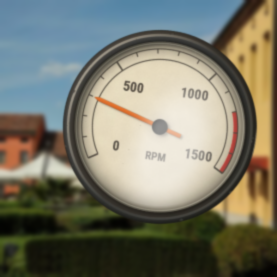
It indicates 300 rpm
